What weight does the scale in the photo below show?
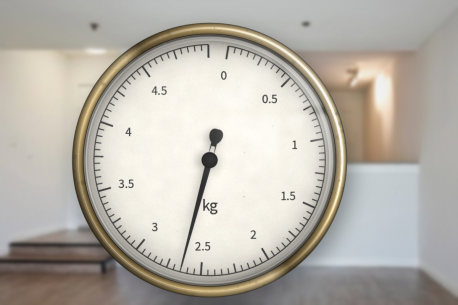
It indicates 2.65 kg
